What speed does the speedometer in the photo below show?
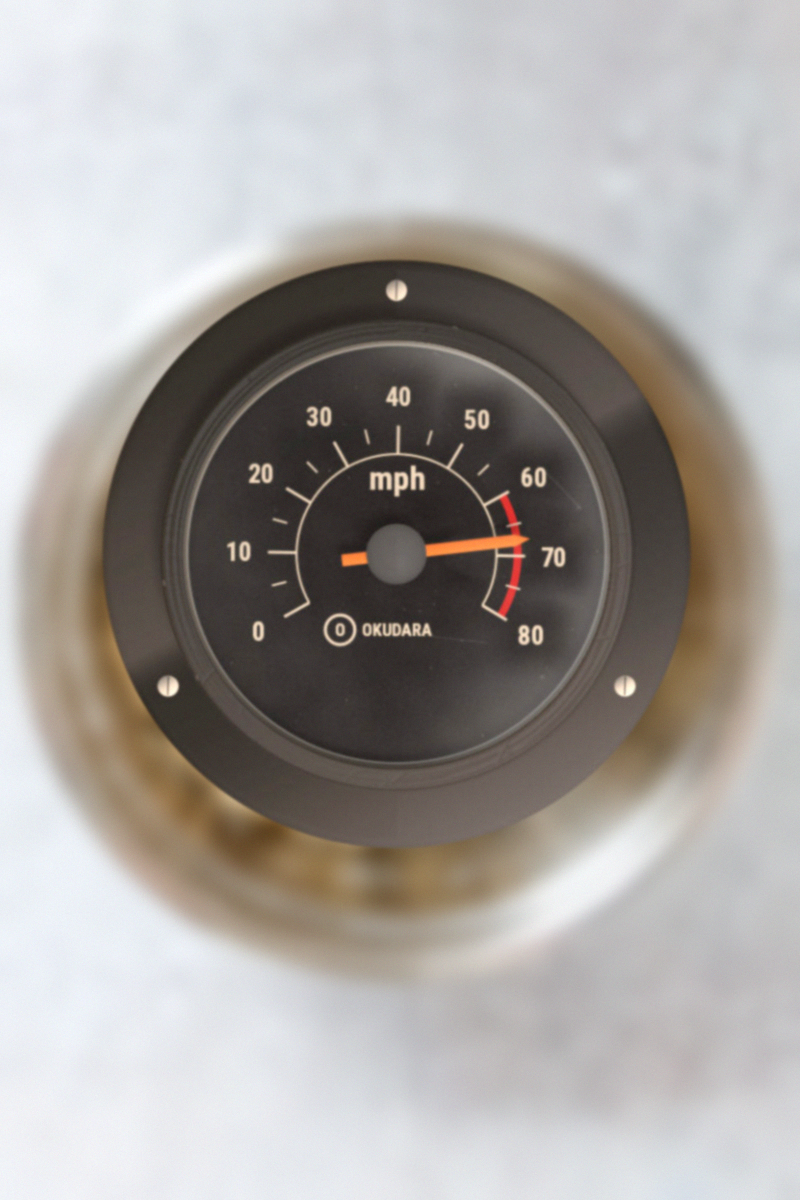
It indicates 67.5 mph
